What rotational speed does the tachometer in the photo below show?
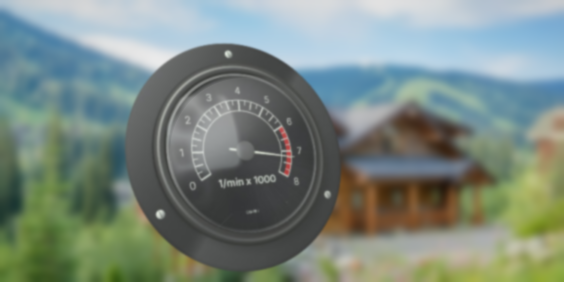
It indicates 7250 rpm
